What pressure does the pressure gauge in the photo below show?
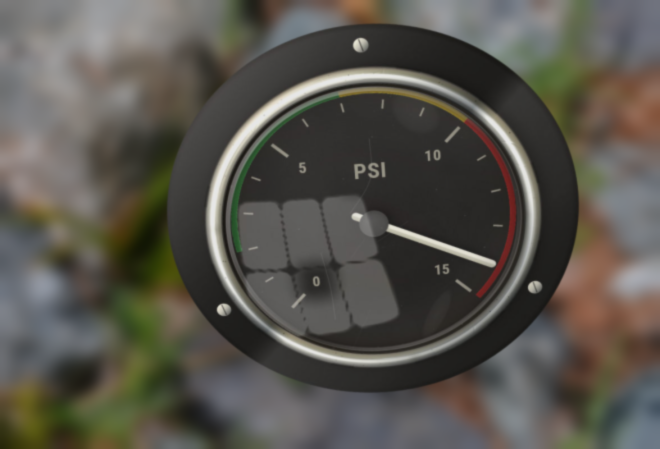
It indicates 14 psi
